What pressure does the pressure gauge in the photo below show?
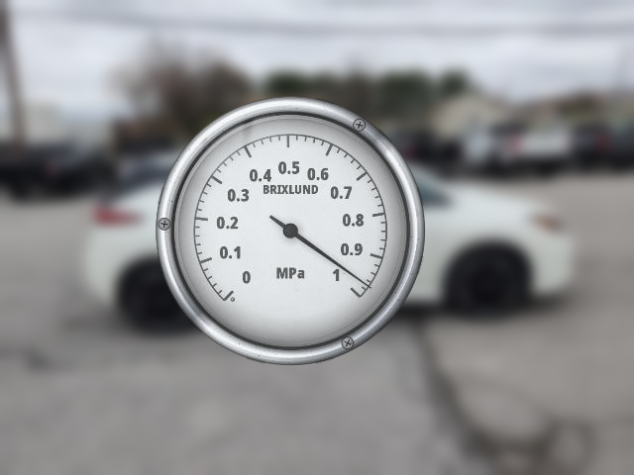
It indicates 0.97 MPa
